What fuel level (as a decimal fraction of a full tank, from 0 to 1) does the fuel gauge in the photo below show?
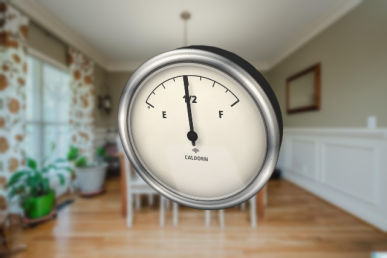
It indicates 0.5
